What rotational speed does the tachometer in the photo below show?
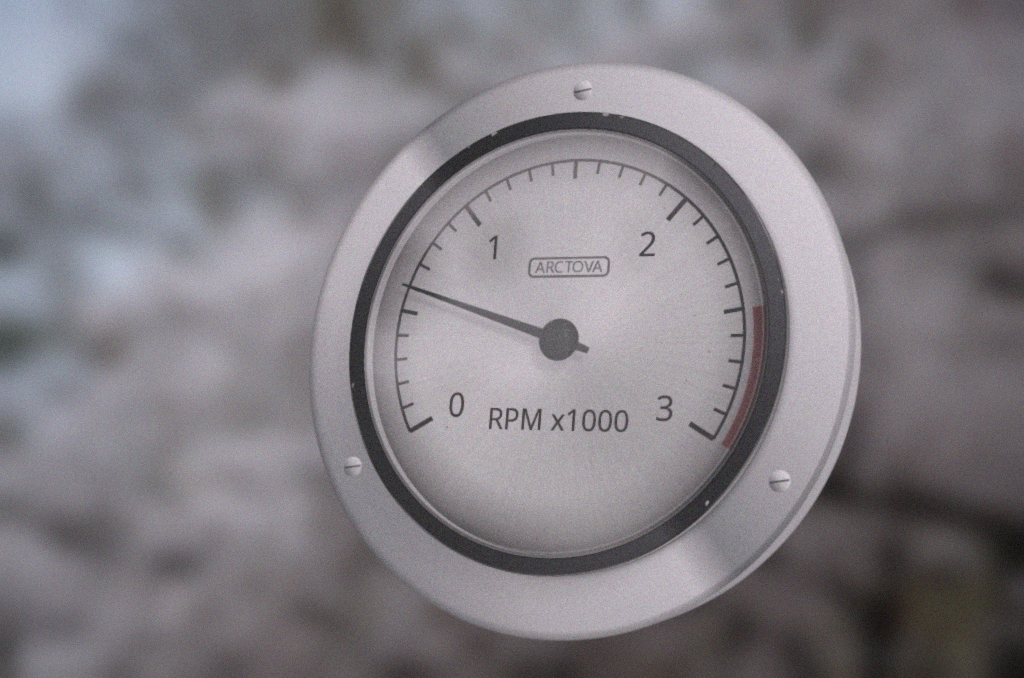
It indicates 600 rpm
